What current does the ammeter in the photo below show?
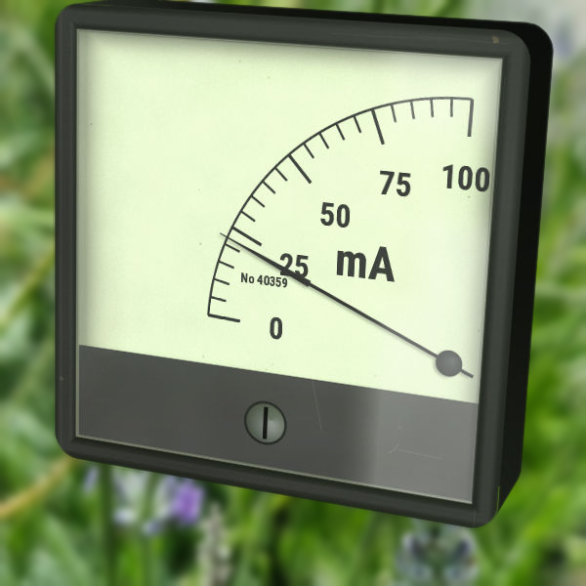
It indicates 22.5 mA
